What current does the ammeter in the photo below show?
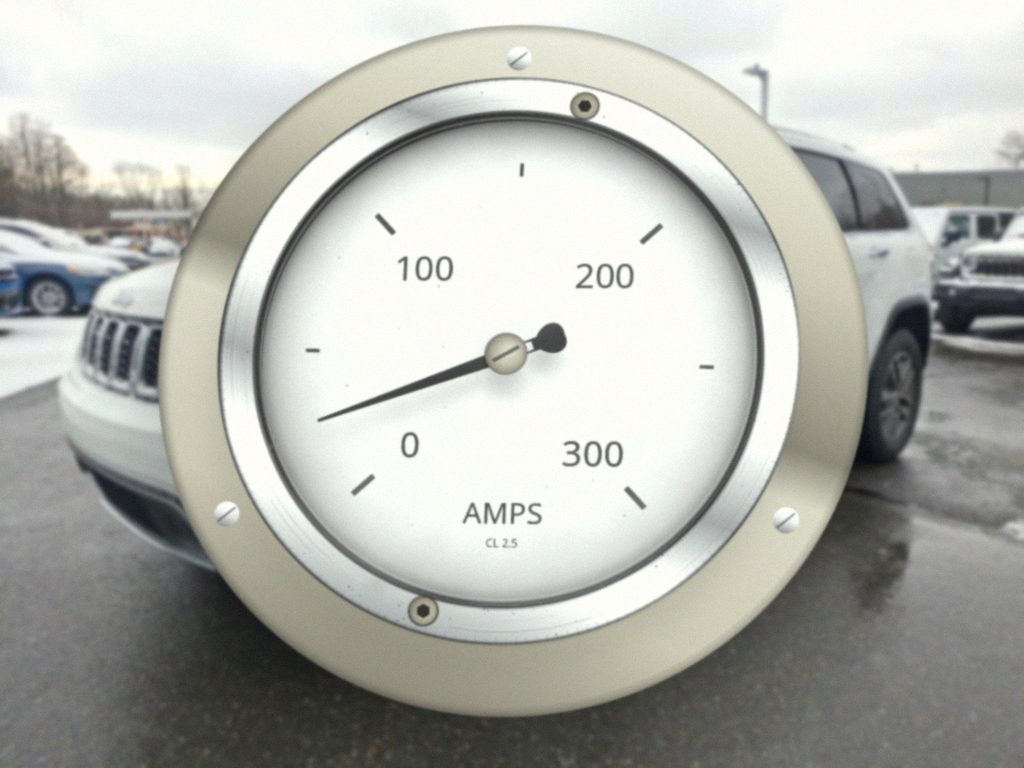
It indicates 25 A
